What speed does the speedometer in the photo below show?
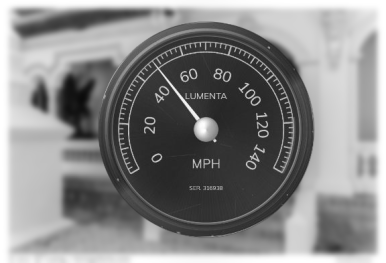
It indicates 48 mph
